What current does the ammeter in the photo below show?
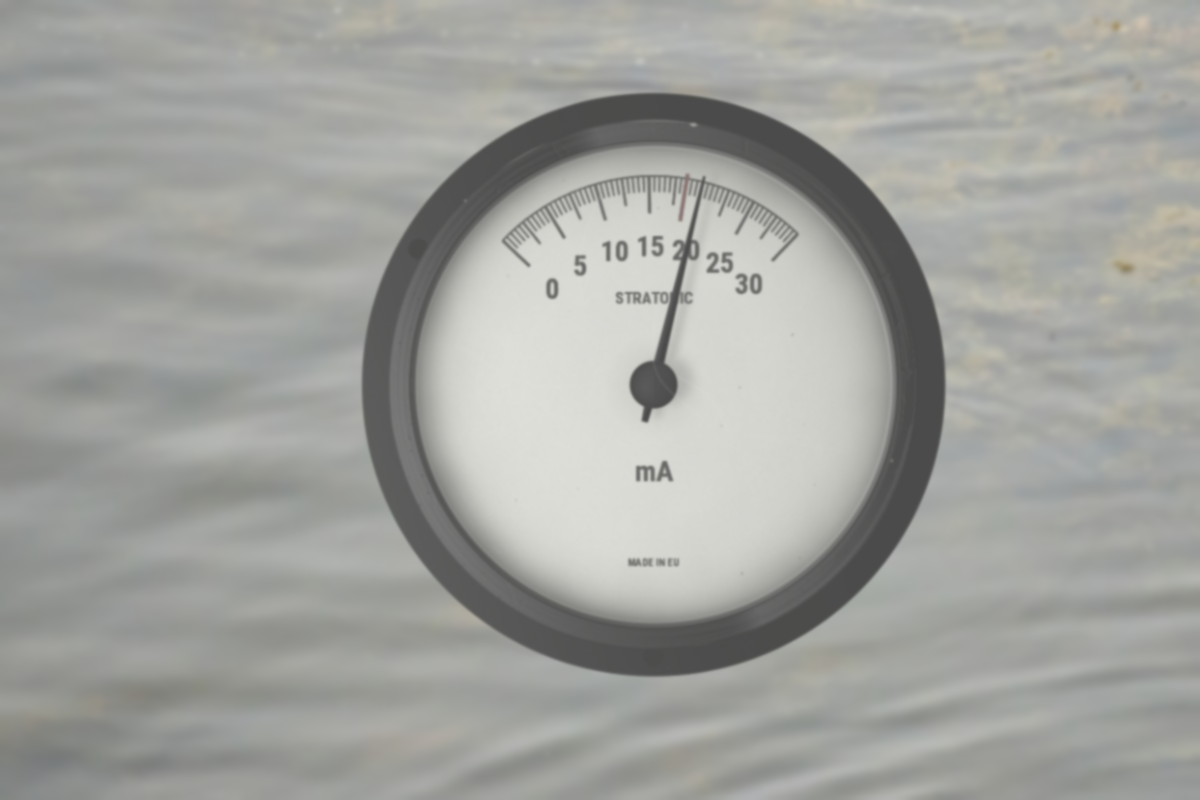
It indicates 20 mA
